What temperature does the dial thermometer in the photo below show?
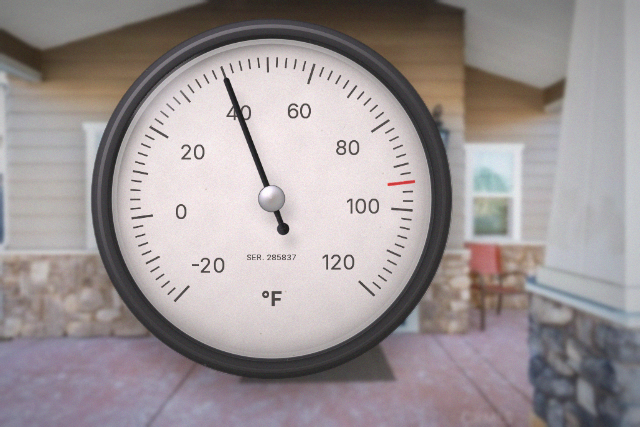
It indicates 40 °F
